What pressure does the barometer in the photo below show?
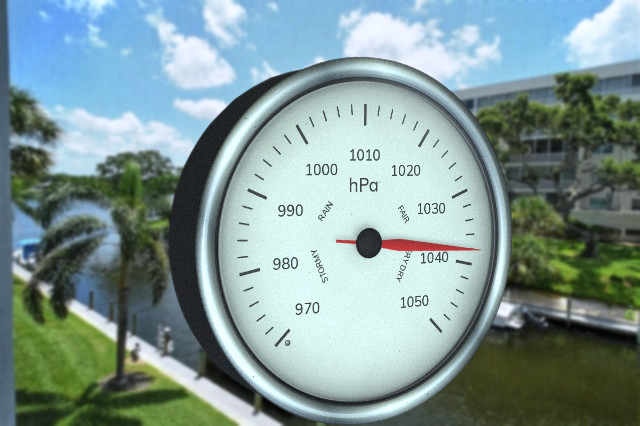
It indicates 1038 hPa
